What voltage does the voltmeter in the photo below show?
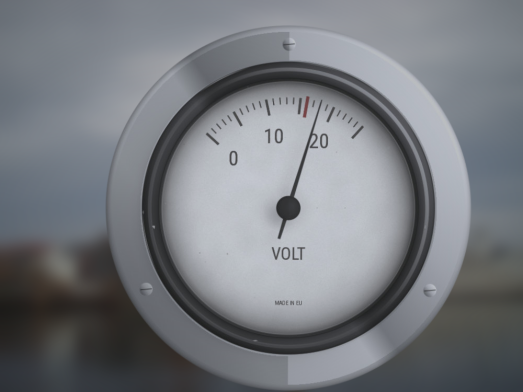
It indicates 18 V
